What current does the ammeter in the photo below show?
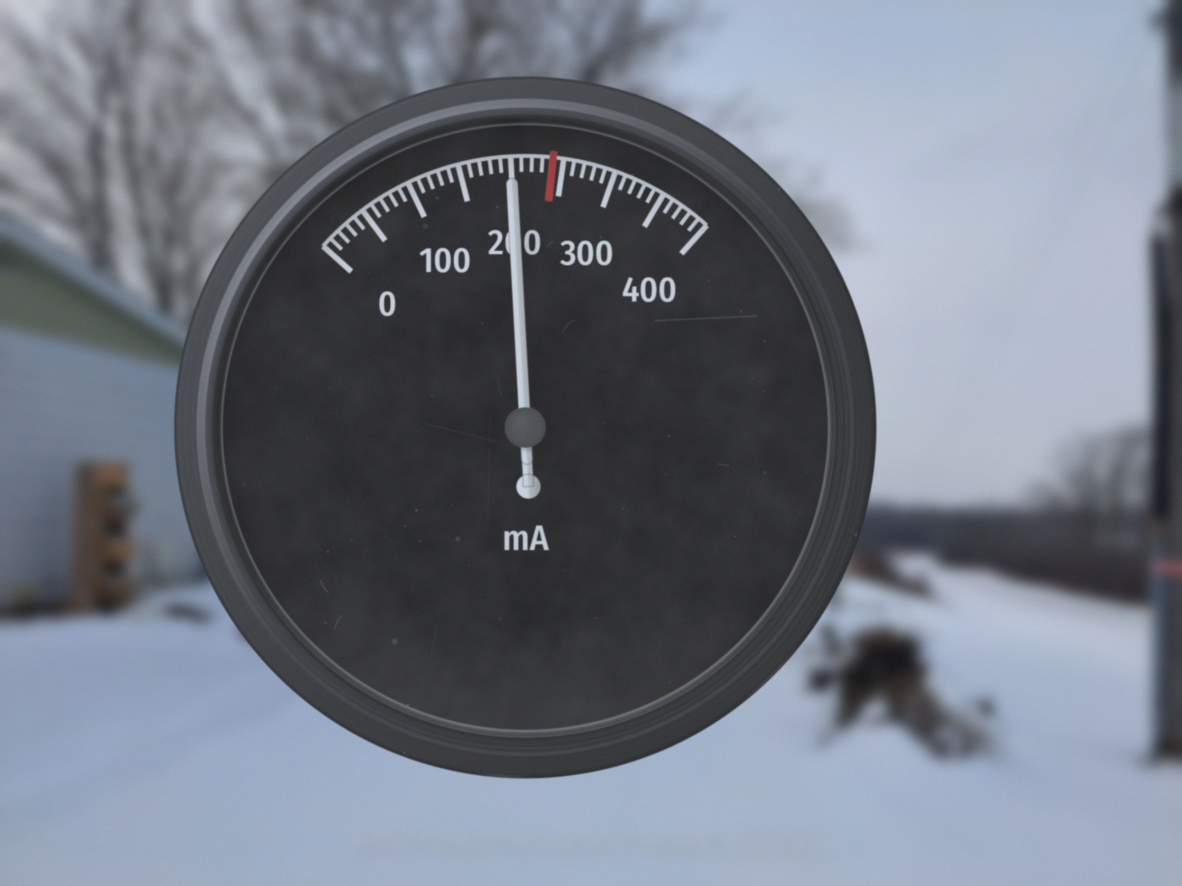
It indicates 200 mA
